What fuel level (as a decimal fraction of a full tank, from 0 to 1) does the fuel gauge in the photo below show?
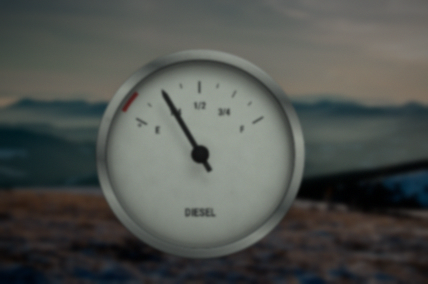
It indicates 0.25
